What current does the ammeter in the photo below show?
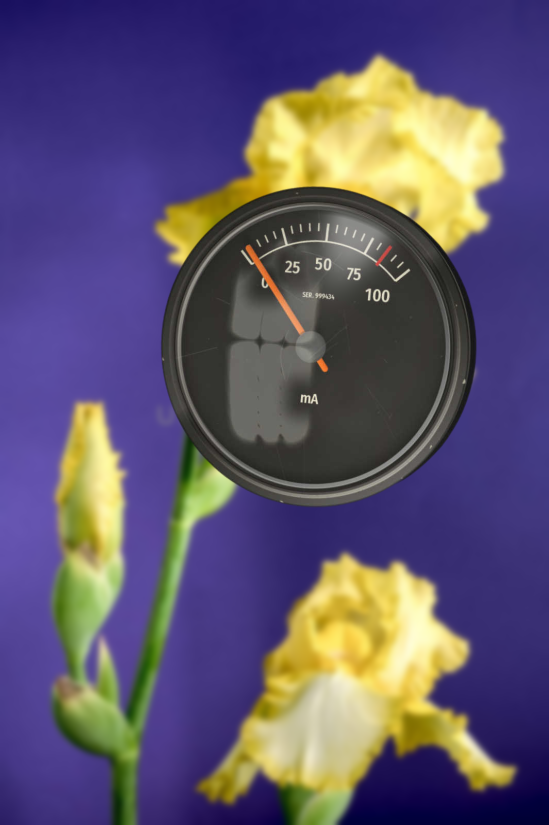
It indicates 5 mA
